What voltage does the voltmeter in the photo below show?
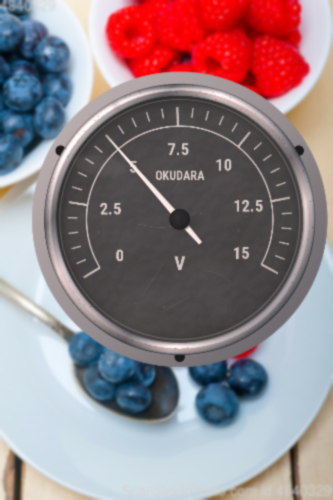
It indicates 5 V
